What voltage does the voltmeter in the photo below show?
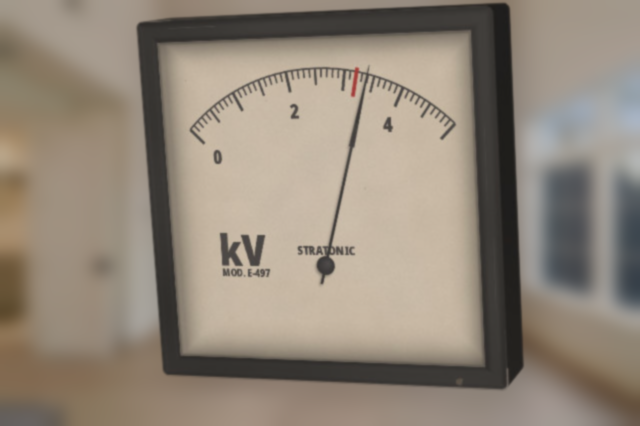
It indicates 3.4 kV
